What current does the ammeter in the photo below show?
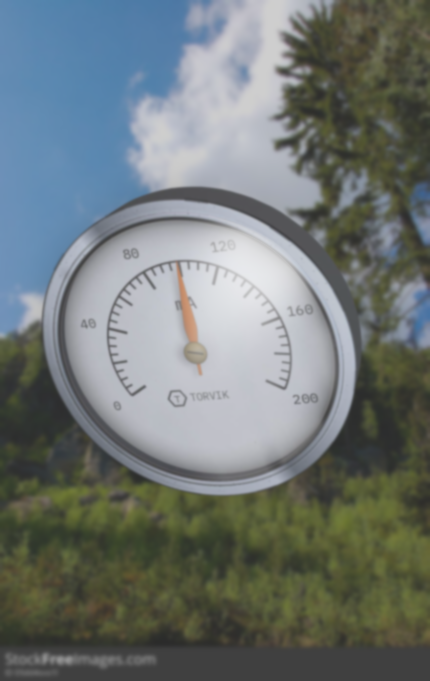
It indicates 100 mA
